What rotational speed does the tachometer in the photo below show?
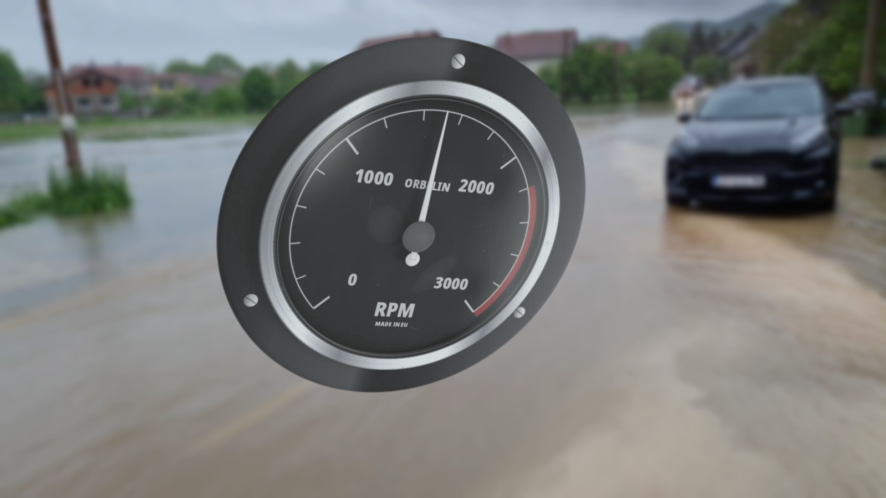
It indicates 1500 rpm
